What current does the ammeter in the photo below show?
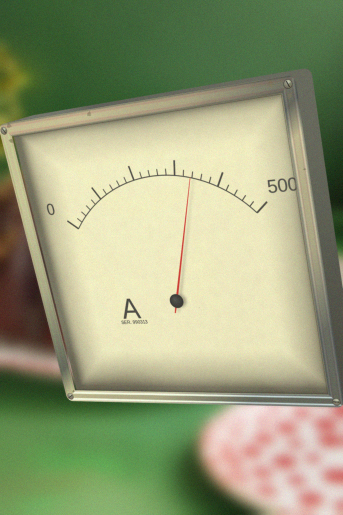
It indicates 340 A
